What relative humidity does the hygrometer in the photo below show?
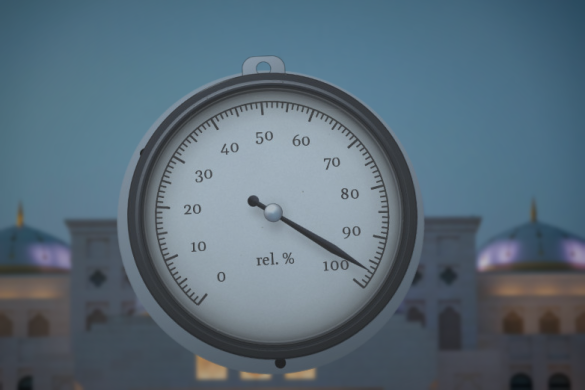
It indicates 97 %
